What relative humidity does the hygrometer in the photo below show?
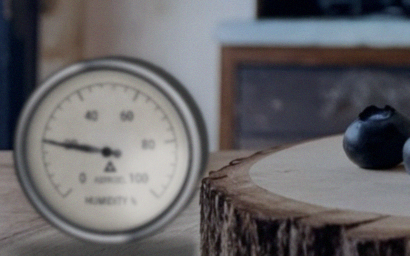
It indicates 20 %
